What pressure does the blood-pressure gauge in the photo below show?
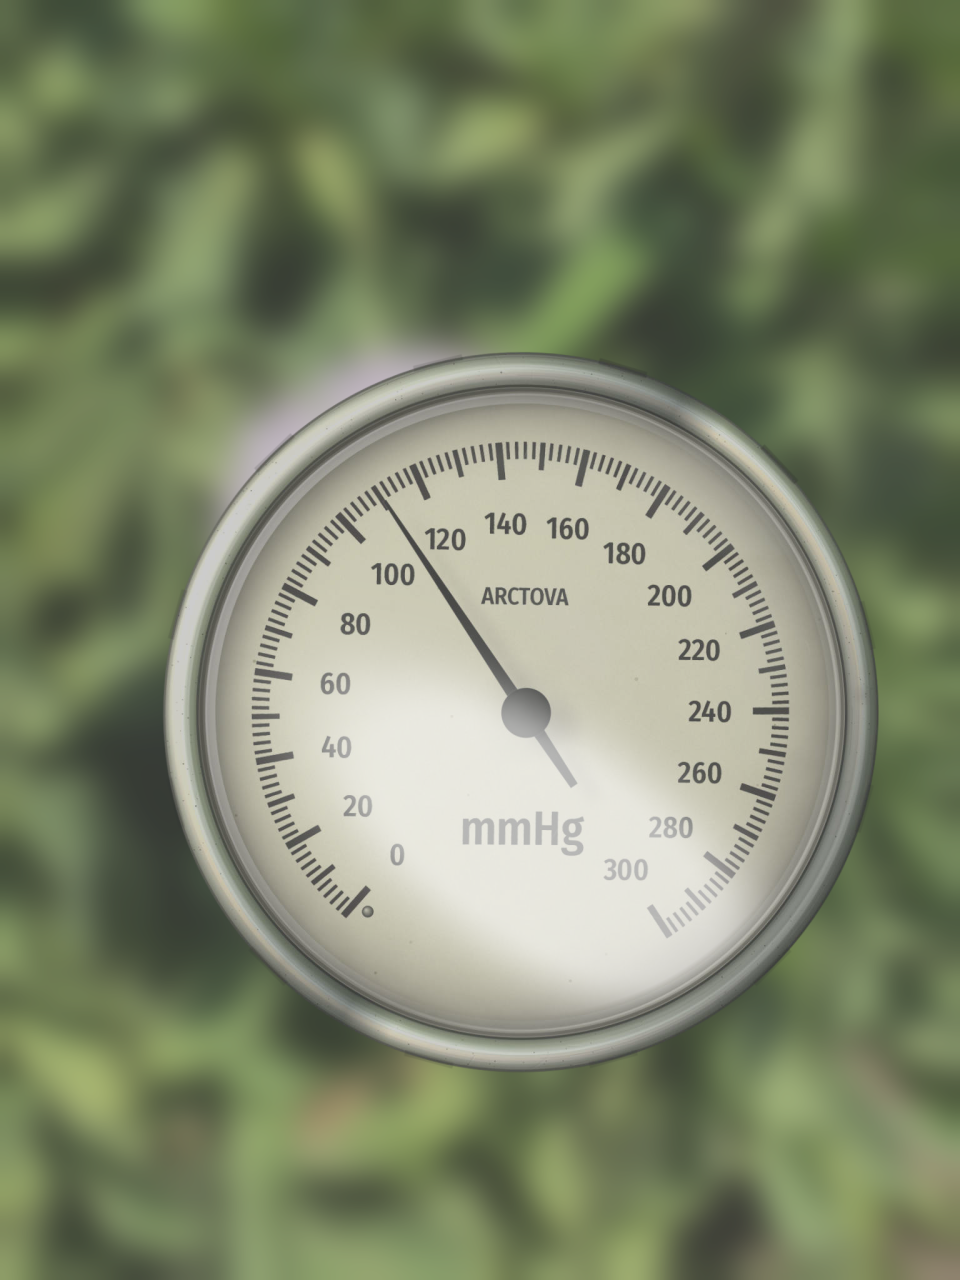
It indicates 110 mmHg
